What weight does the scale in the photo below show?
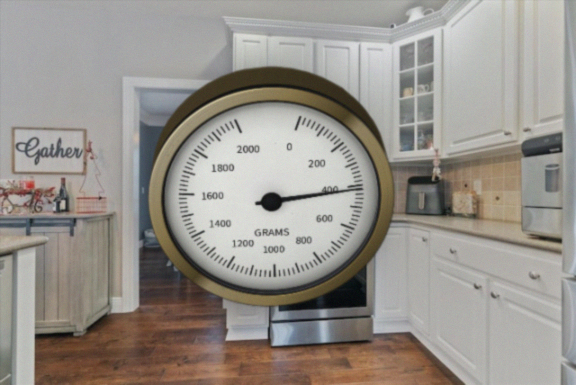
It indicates 400 g
